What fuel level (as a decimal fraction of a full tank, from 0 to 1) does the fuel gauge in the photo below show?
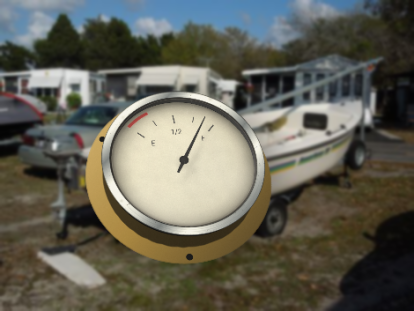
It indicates 0.875
